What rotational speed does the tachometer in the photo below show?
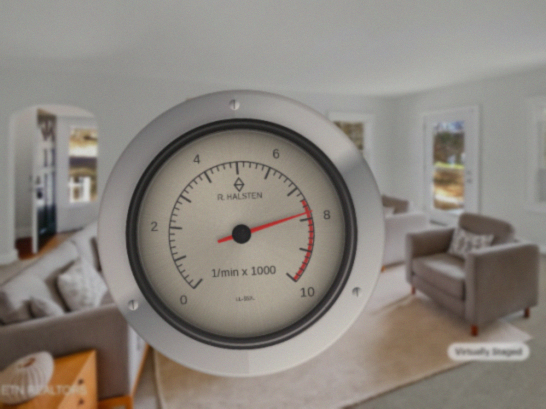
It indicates 7800 rpm
